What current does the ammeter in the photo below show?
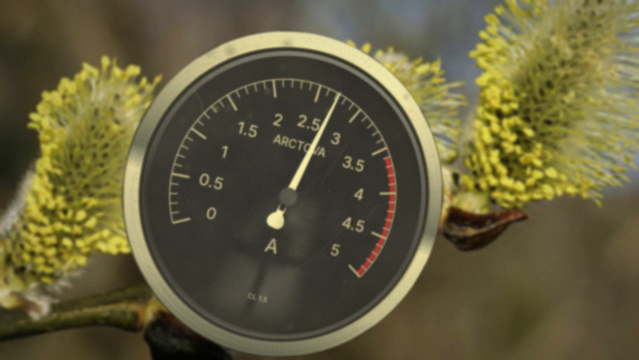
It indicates 2.7 A
